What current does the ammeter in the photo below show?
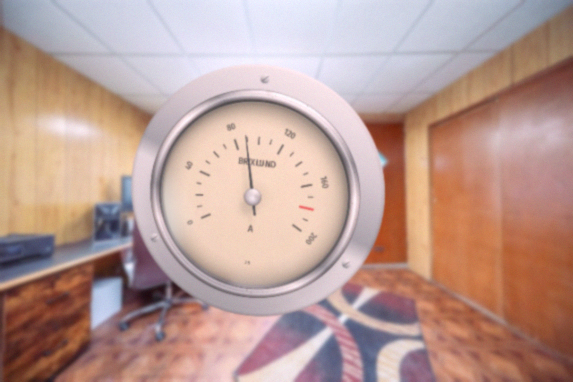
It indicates 90 A
